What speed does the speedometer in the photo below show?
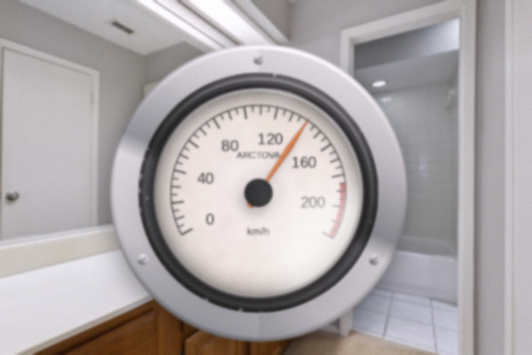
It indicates 140 km/h
